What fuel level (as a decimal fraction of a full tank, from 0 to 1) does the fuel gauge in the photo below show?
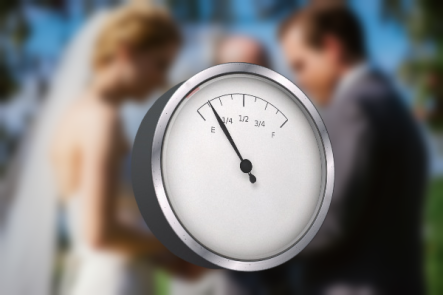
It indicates 0.125
